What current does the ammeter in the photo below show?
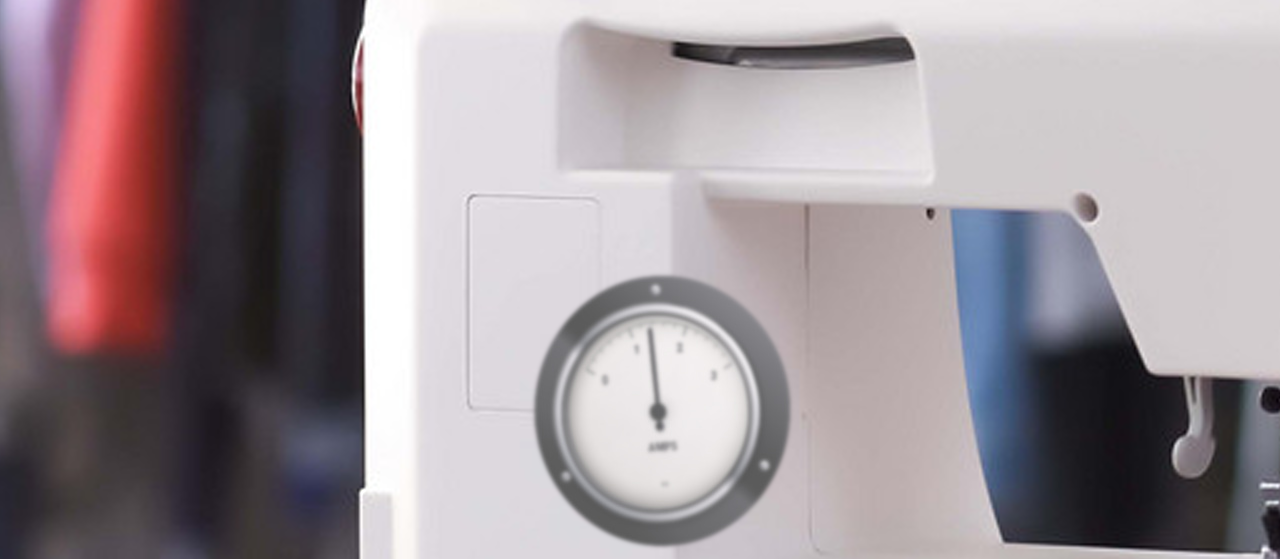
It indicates 1.4 A
